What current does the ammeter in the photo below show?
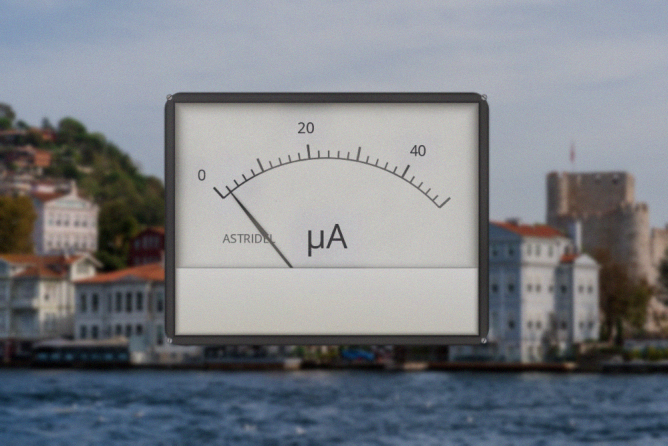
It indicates 2 µA
